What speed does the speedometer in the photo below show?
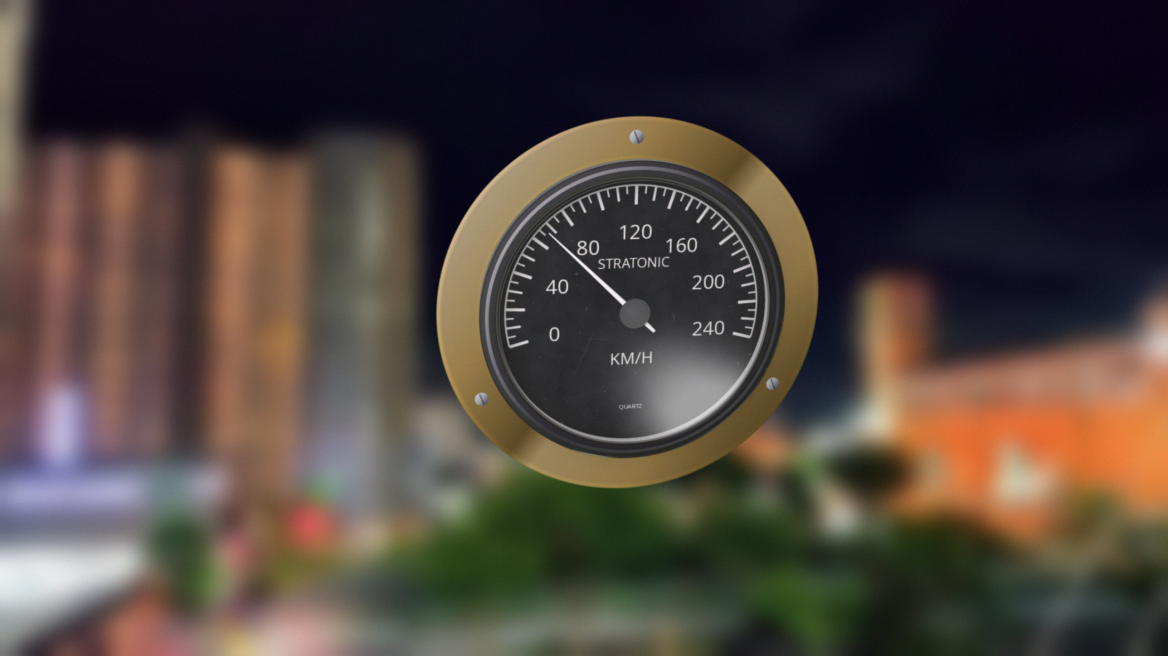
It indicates 67.5 km/h
